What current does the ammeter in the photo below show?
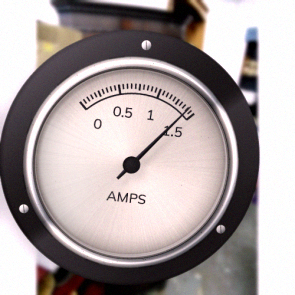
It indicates 1.4 A
